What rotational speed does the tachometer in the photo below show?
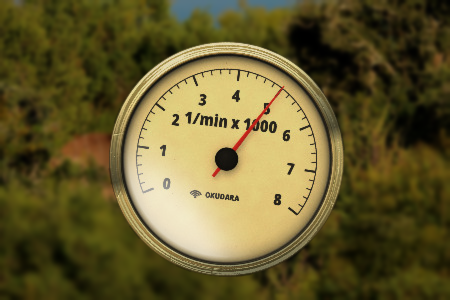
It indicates 5000 rpm
